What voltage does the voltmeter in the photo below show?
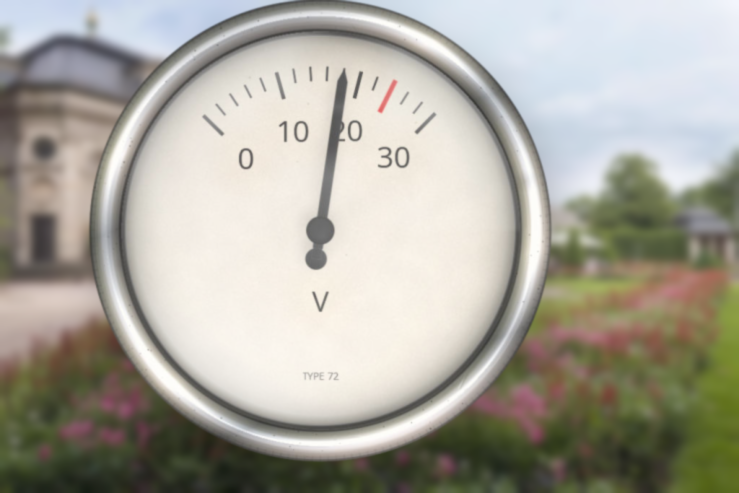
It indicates 18 V
